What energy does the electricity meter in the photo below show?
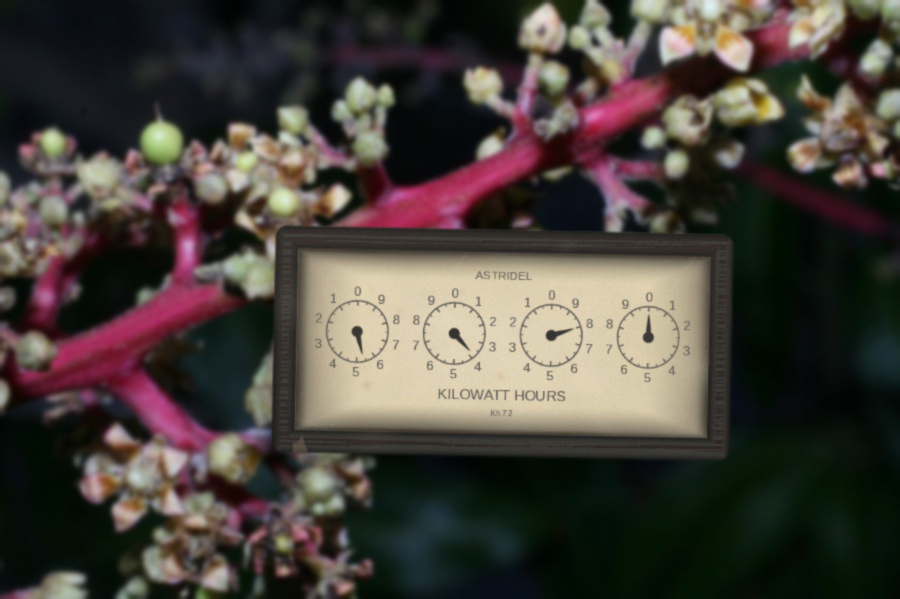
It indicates 5380 kWh
